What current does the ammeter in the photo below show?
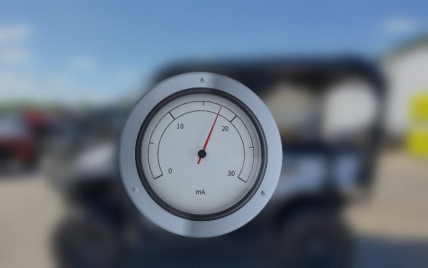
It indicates 17.5 mA
